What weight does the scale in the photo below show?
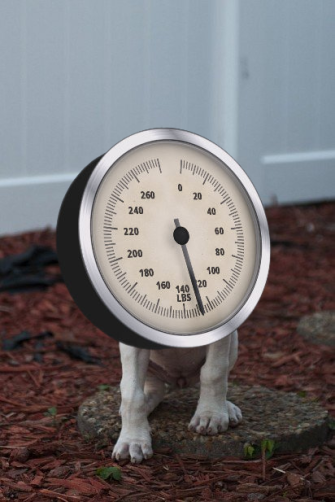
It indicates 130 lb
